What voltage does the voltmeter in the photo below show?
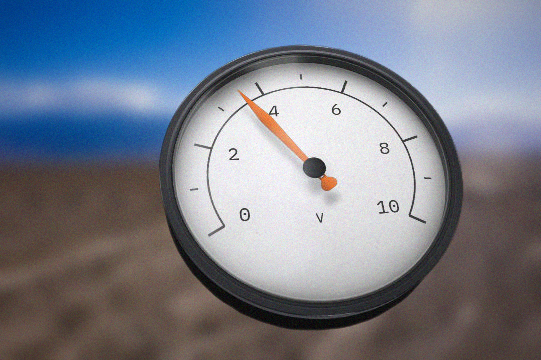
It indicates 3.5 V
